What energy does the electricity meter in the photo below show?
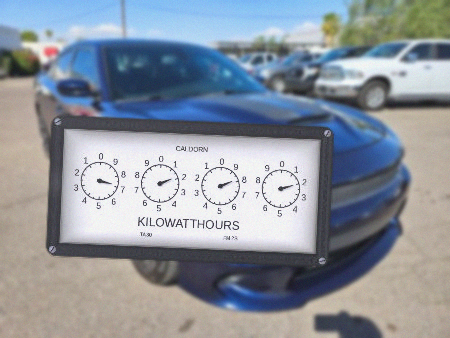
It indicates 7182 kWh
